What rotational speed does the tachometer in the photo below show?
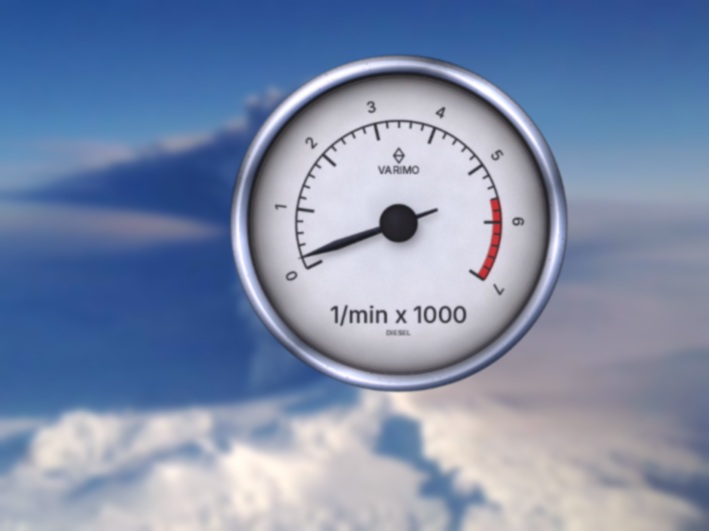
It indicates 200 rpm
